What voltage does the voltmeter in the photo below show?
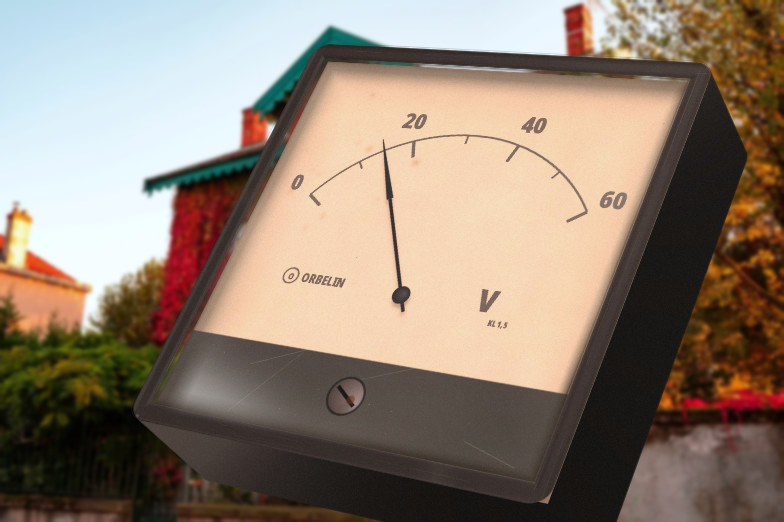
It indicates 15 V
